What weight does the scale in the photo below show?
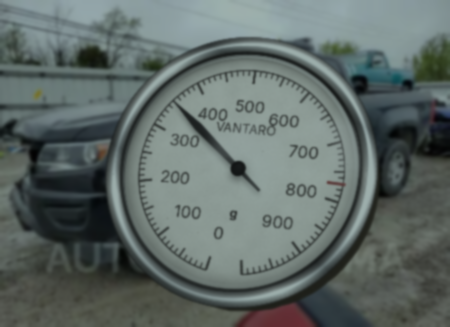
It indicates 350 g
